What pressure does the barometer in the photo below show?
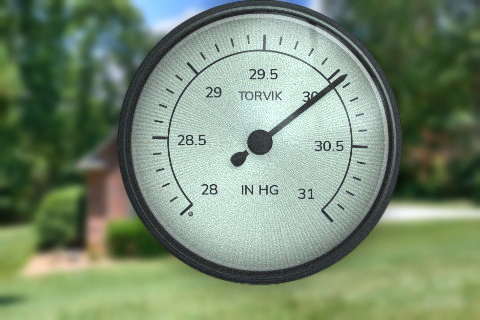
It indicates 30.05 inHg
